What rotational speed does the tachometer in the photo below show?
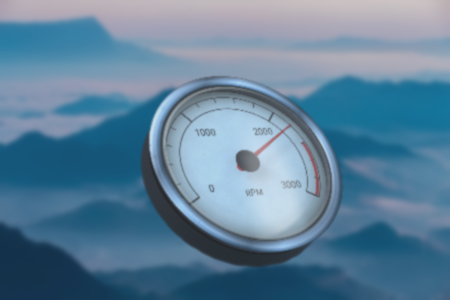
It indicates 2200 rpm
